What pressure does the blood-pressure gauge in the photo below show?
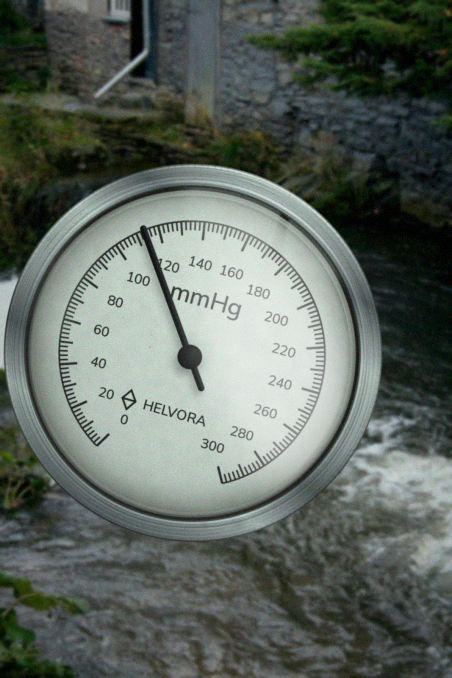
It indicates 114 mmHg
